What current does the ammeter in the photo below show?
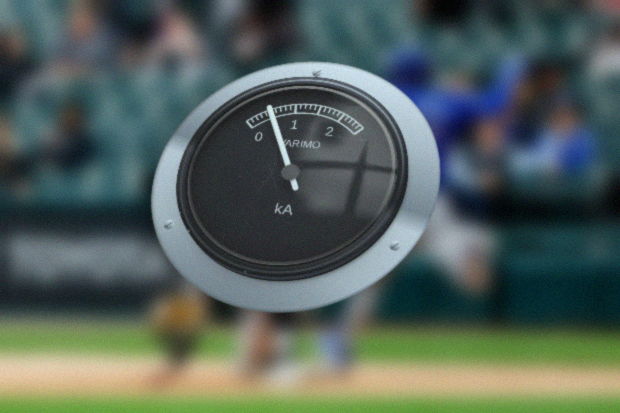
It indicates 0.5 kA
